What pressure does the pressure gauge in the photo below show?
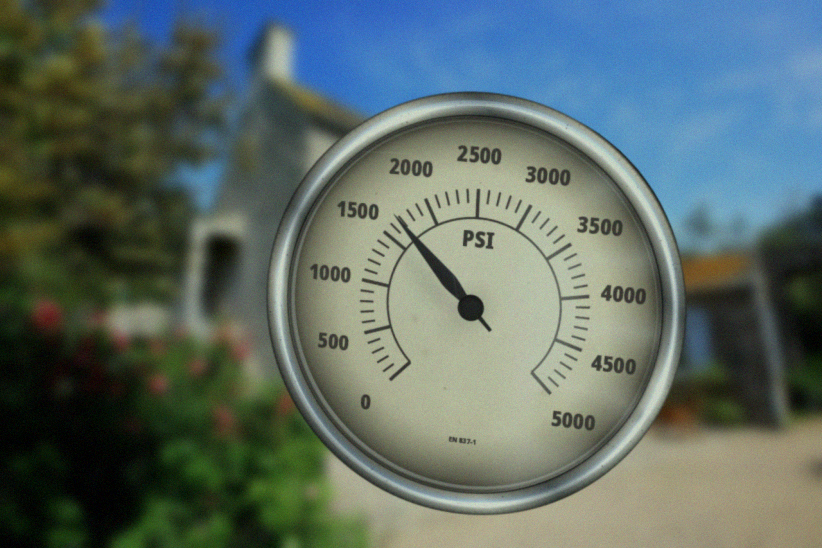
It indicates 1700 psi
